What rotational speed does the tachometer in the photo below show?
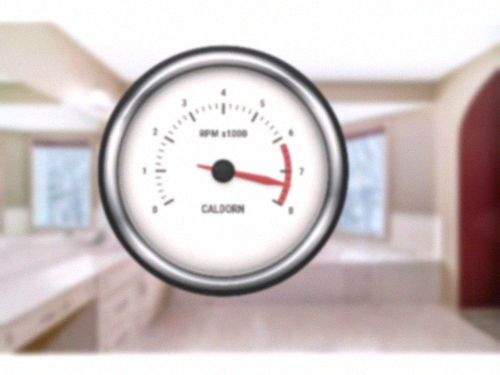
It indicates 7400 rpm
